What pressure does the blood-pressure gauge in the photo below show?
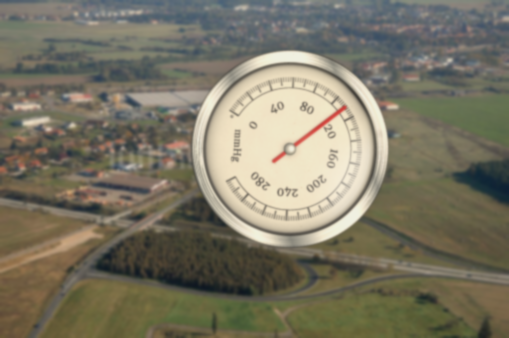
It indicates 110 mmHg
